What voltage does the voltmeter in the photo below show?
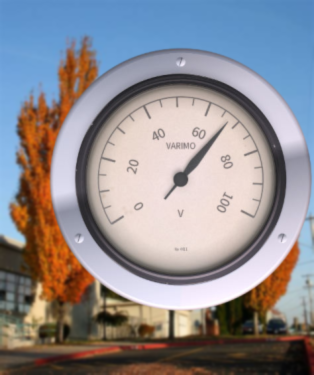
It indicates 67.5 V
